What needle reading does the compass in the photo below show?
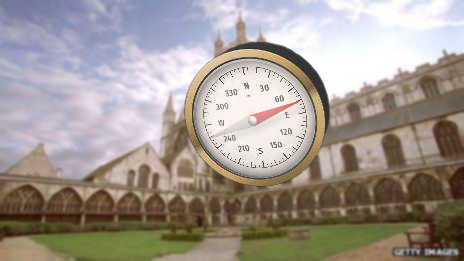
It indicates 75 °
